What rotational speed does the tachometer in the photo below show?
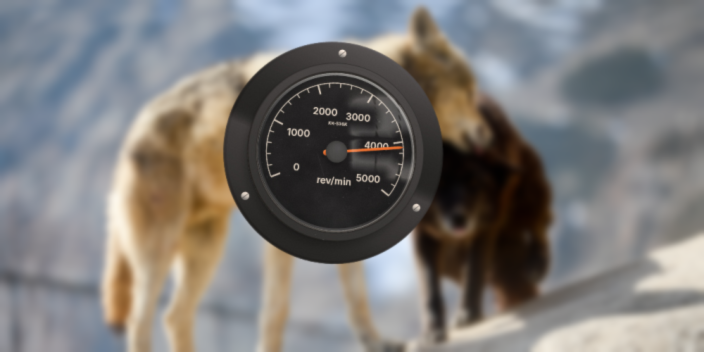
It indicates 4100 rpm
